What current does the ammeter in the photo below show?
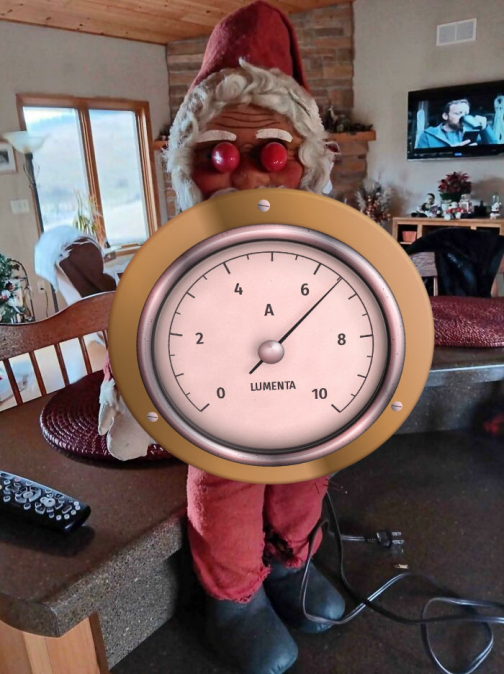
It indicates 6.5 A
